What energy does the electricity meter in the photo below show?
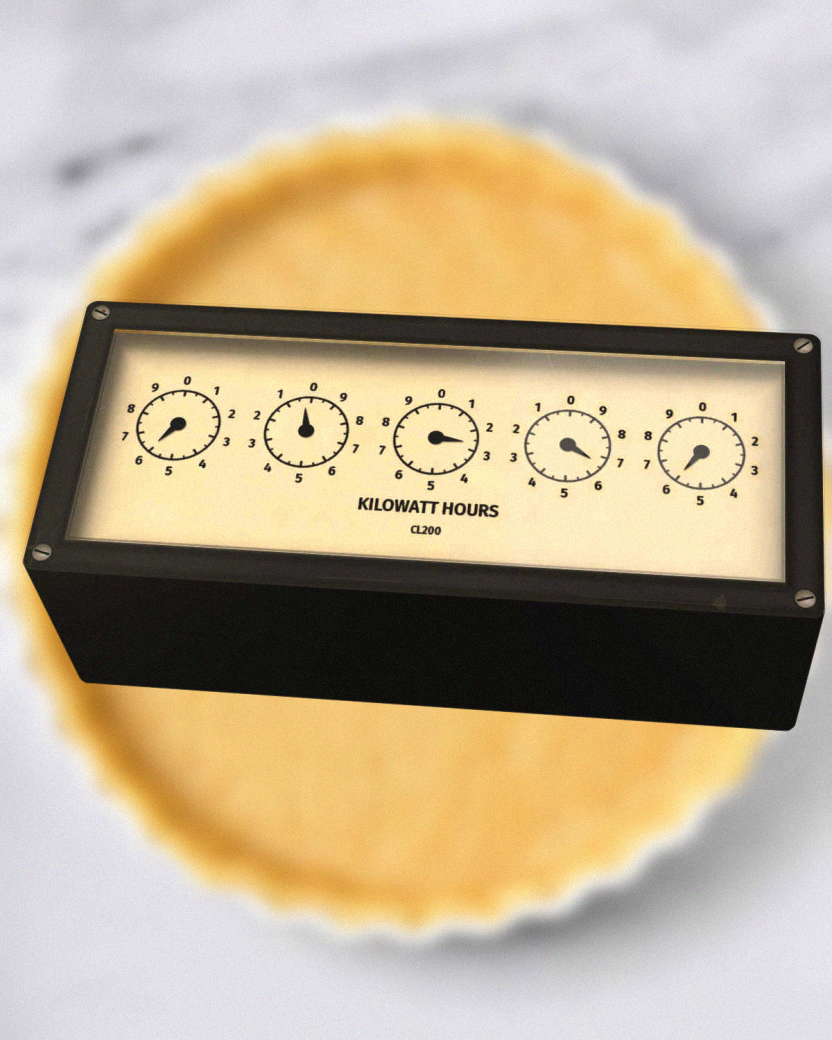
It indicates 60266 kWh
